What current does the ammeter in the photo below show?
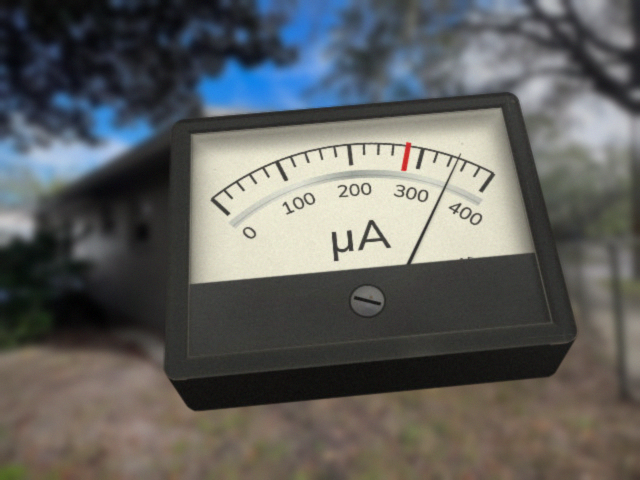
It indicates 350 µA
